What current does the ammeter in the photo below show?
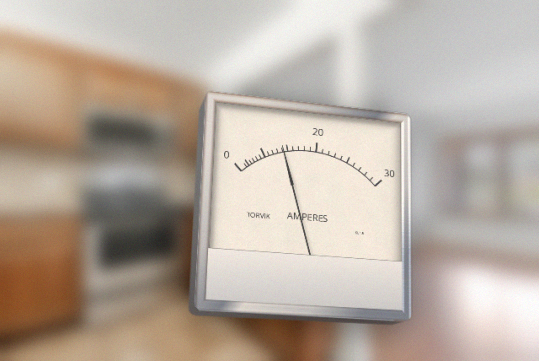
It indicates 14 A
